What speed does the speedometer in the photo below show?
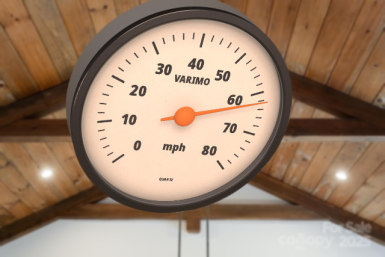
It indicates 62 mph
